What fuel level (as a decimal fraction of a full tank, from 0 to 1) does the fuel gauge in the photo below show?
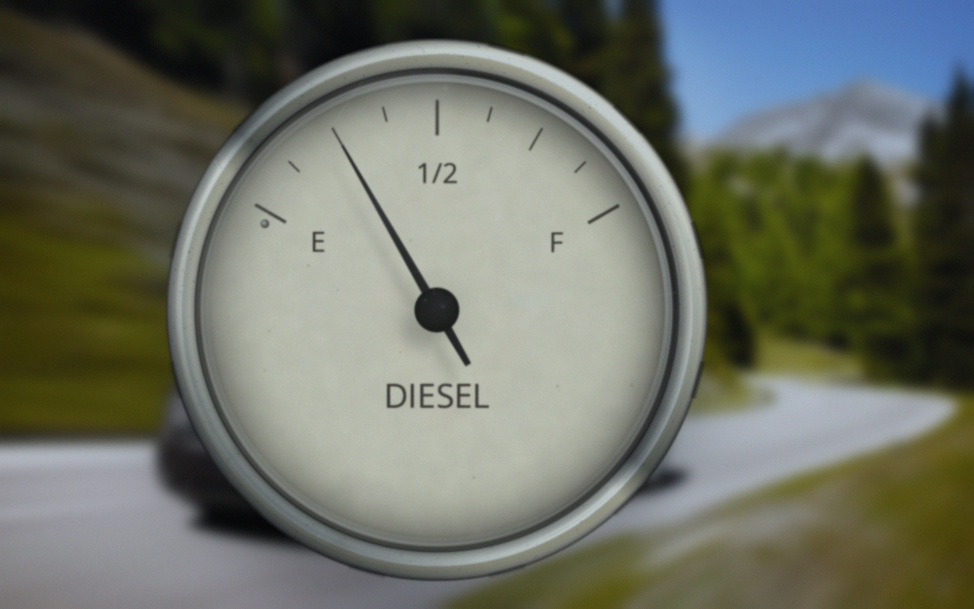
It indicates 0.25
